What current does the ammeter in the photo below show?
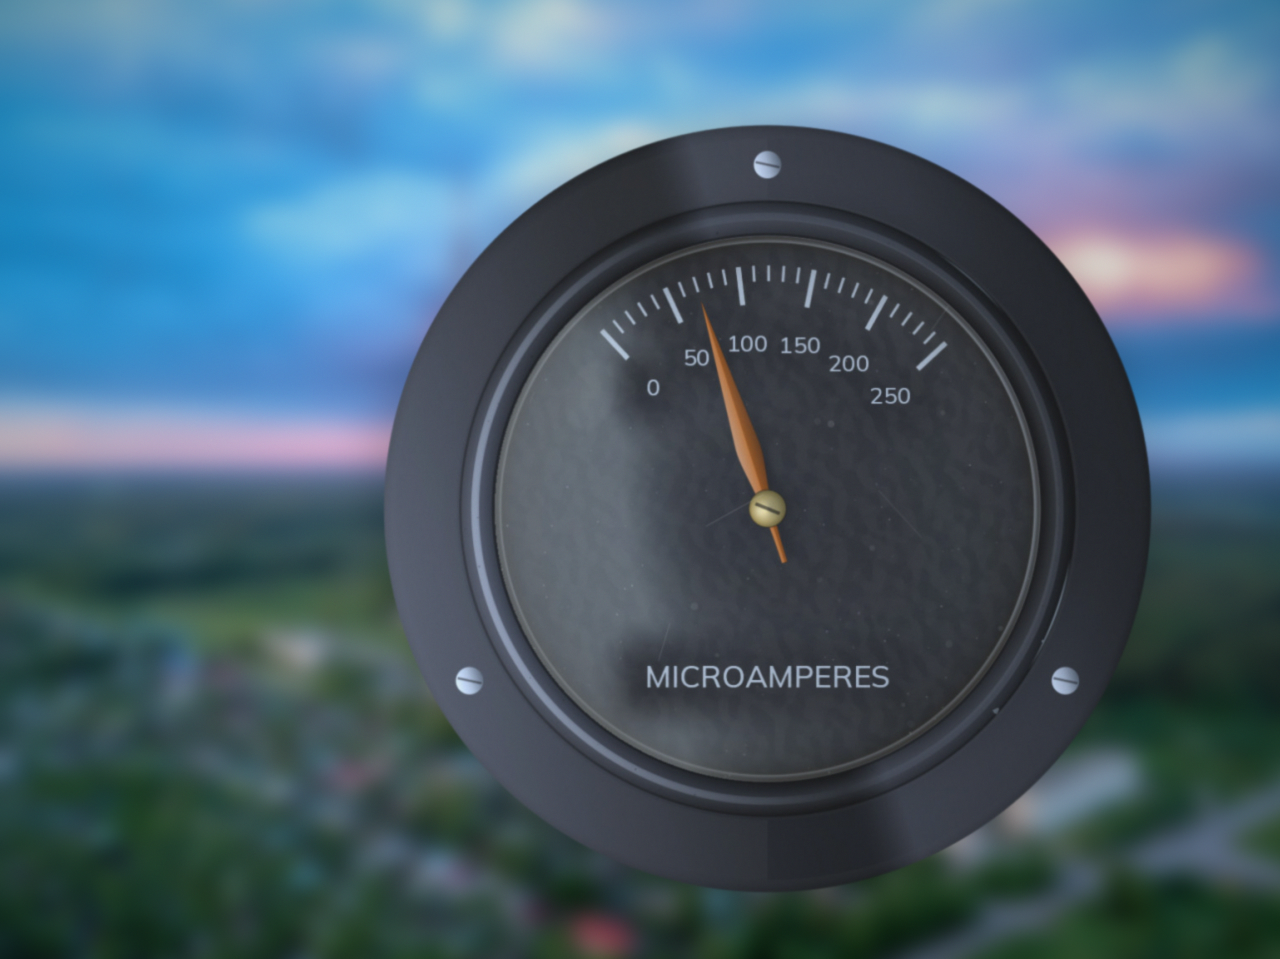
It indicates 70 µA
